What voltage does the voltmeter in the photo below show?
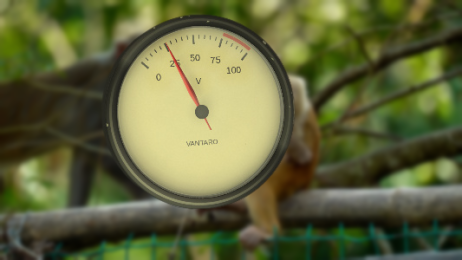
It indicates 25 V
